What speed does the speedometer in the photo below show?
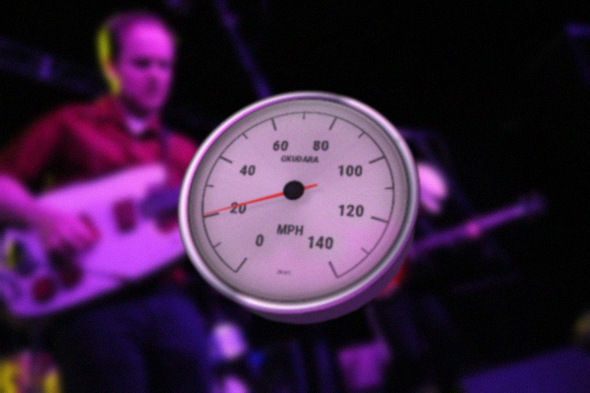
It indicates 20 mph
